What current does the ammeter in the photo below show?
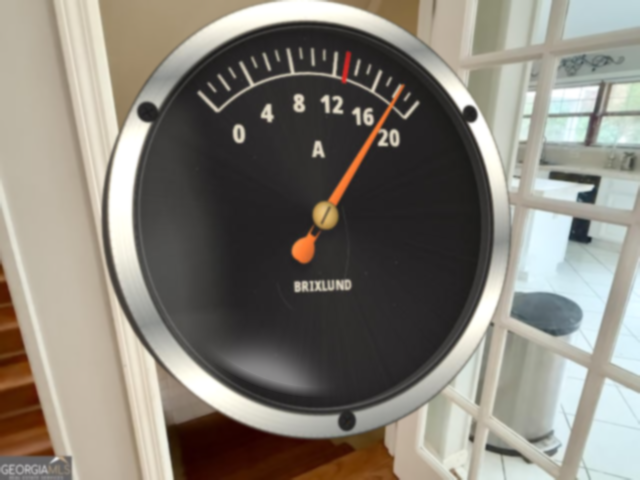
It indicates 18 A
